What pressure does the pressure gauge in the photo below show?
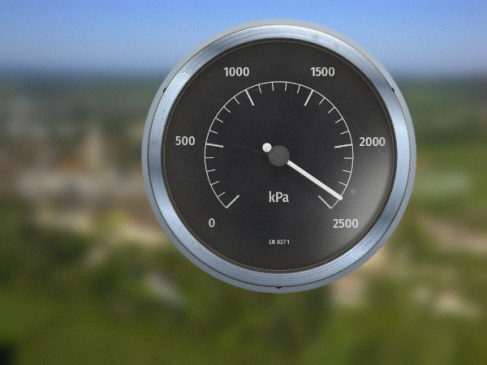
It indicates 2400 kPa
